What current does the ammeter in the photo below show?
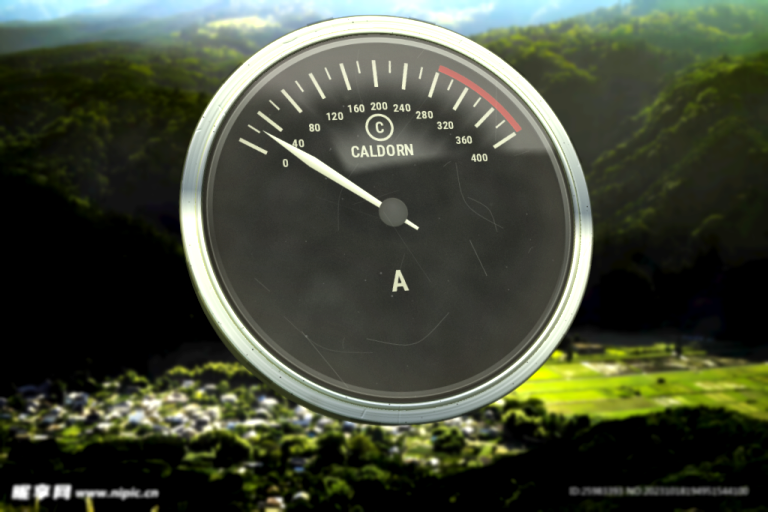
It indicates 20 A
